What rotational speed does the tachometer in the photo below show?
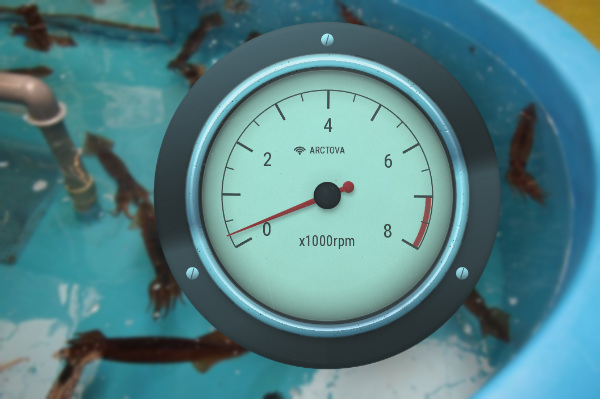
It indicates 250 rpm
